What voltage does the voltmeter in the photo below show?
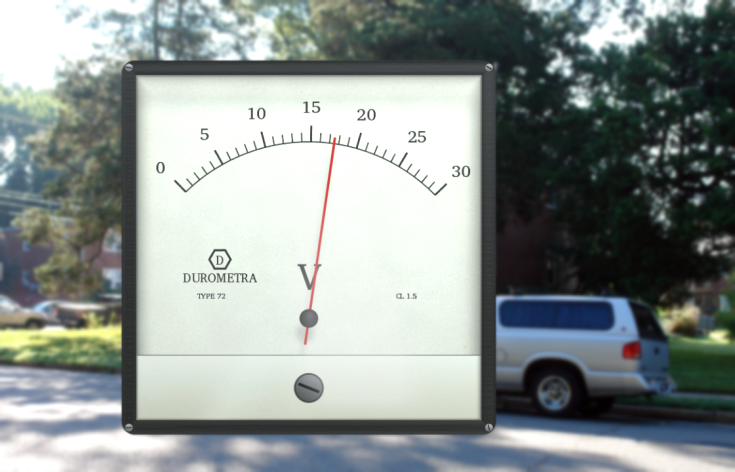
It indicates 17.5 V
